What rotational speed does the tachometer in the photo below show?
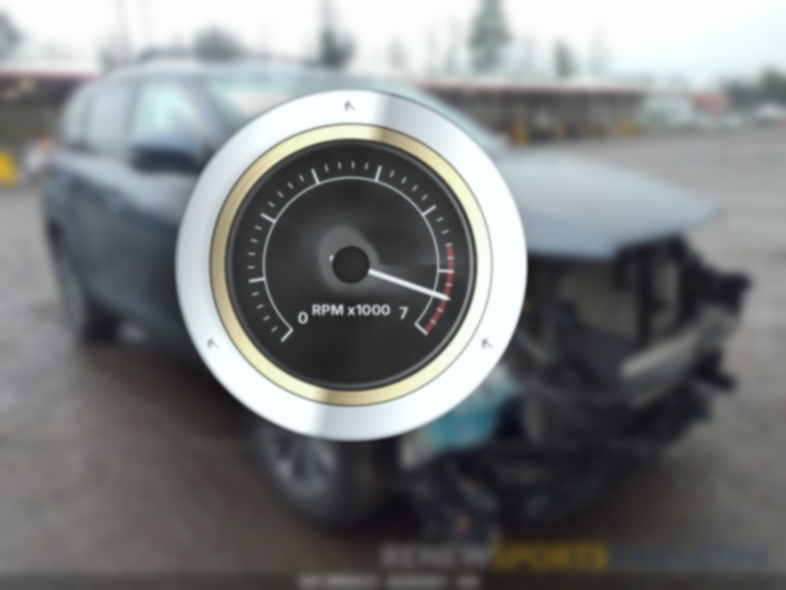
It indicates 6400 rpm
